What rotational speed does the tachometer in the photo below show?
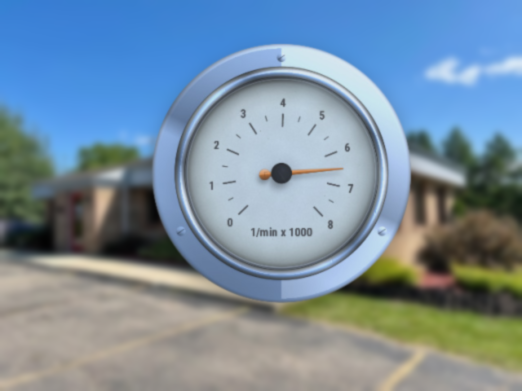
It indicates 6500 rpm
